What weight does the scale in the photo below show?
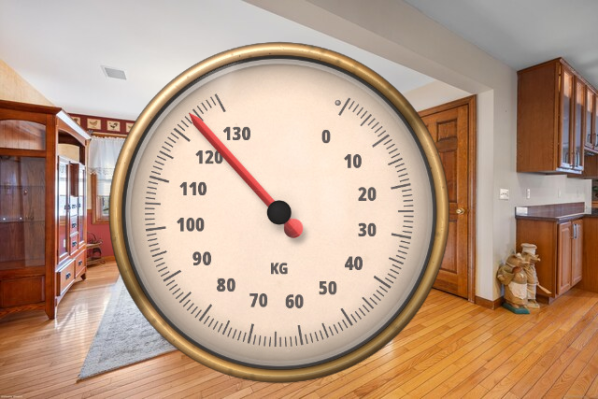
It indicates 124 kg
